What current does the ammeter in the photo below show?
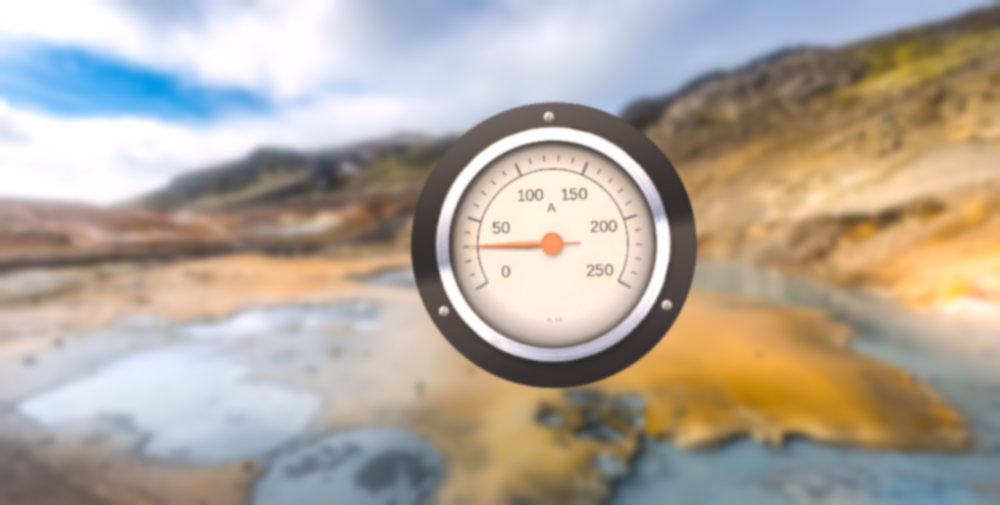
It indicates 30 A
